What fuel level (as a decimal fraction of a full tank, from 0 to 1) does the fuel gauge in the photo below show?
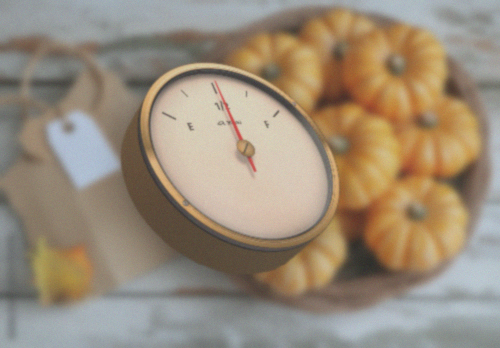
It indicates 0.5
